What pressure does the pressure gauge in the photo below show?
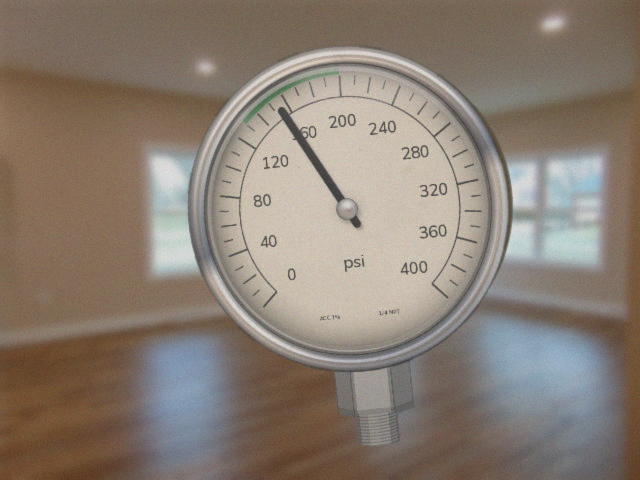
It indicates 155 psi
